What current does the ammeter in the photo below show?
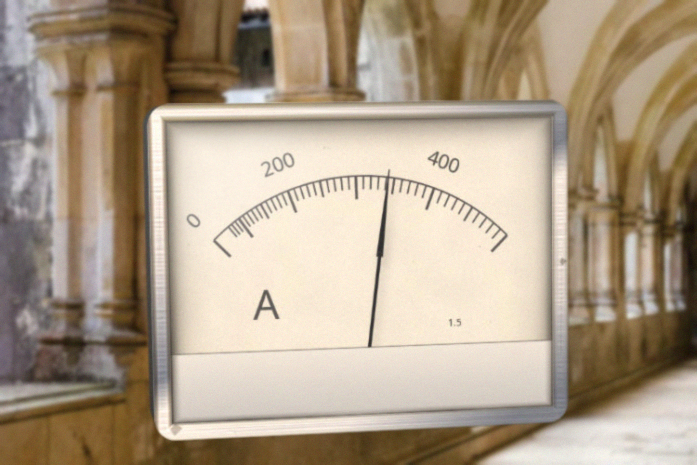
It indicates 340 A
